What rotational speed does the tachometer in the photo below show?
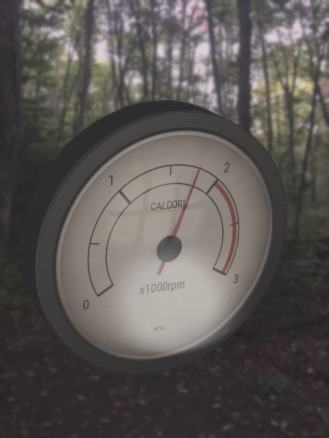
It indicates 1750 rpm
